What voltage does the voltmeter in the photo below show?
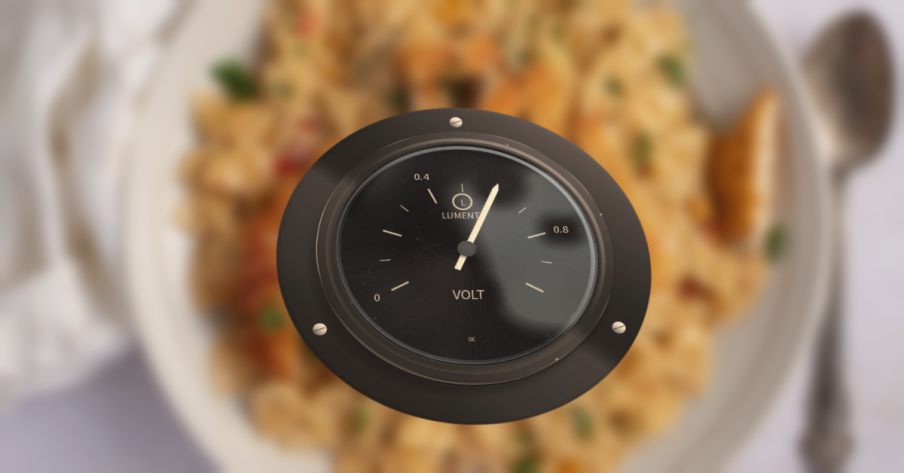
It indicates 0.6 V
